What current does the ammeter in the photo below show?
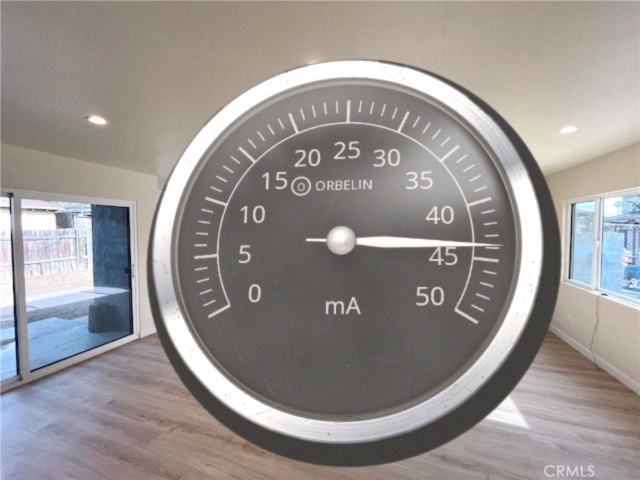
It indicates 44 mA
